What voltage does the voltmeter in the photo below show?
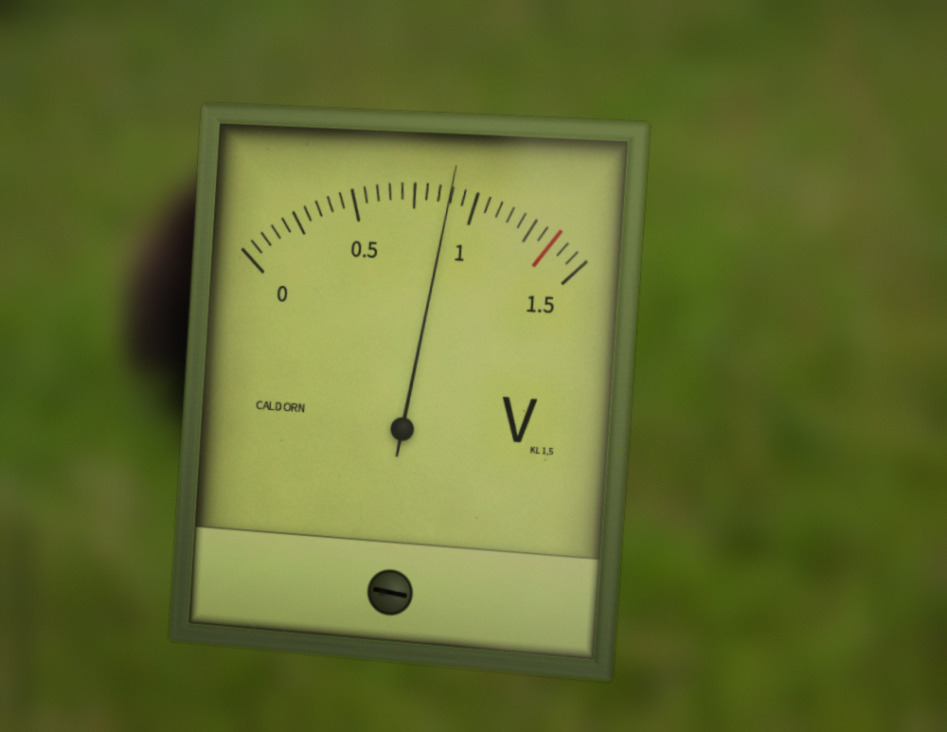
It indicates 0.9 V
